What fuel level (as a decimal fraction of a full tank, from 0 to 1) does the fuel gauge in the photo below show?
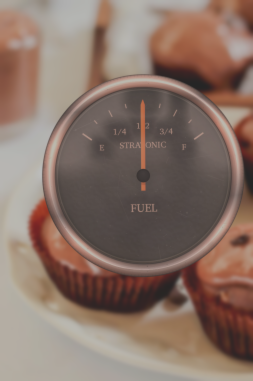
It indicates 0.5
